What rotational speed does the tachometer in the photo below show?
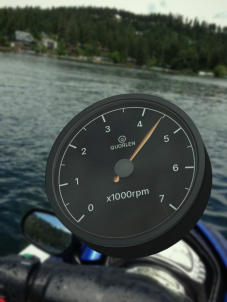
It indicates 4500 rpm
